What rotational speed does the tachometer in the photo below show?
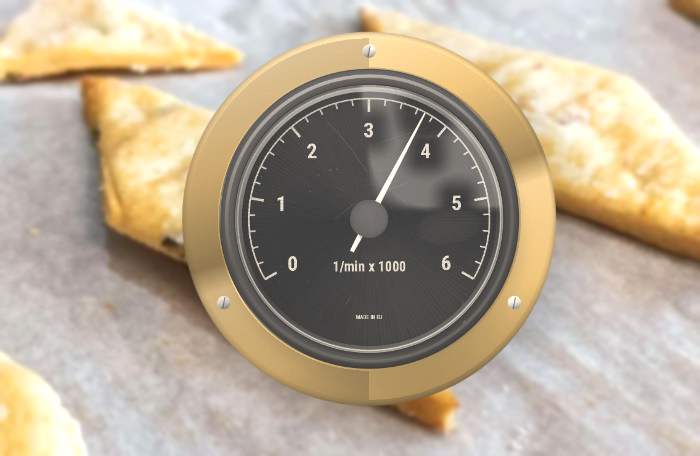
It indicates 3700 rpm
